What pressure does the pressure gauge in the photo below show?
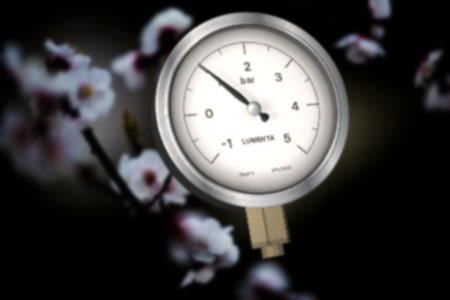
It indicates 1 bar
